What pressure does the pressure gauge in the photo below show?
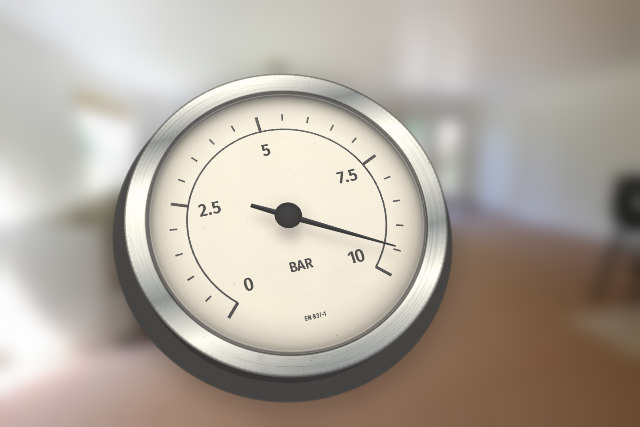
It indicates 9.5 bar
